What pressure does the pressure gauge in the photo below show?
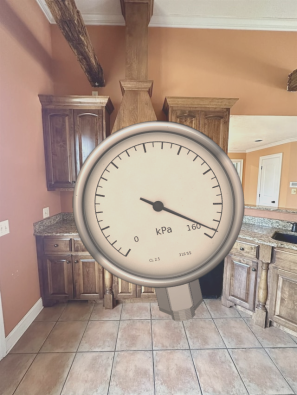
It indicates 155 kPa
